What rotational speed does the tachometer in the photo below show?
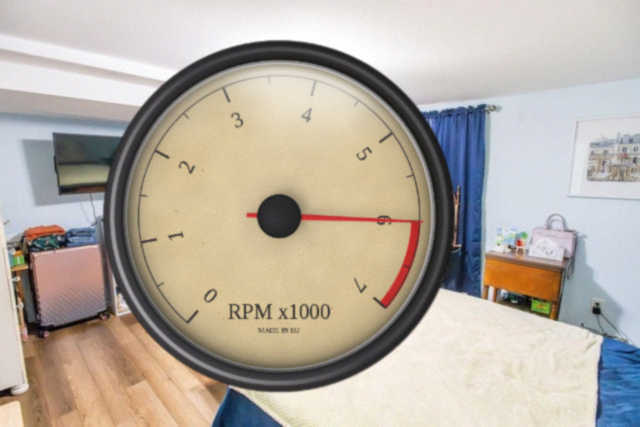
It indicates 6000 rpm
